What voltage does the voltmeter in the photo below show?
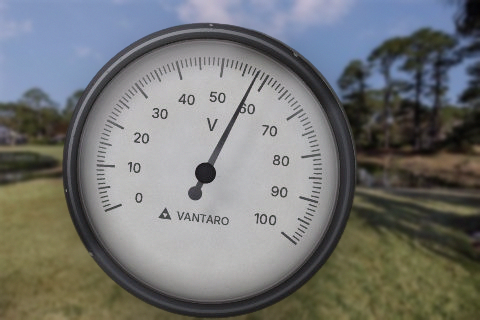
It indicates 58 V
